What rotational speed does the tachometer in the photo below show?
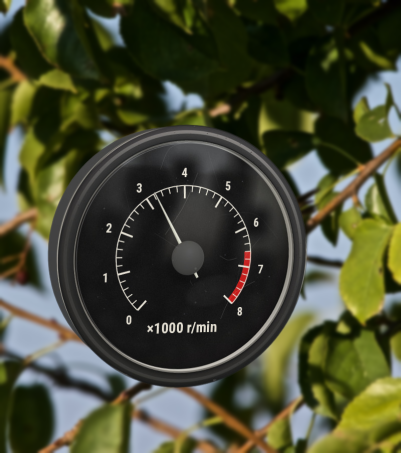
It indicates 3200 rpm
